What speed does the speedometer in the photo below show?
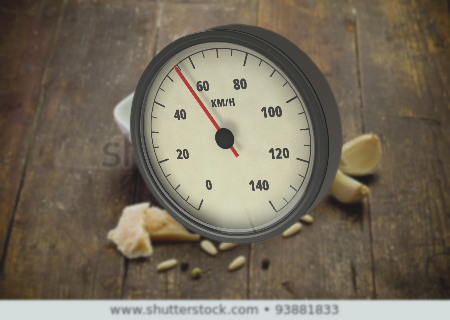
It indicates 55 km/h
